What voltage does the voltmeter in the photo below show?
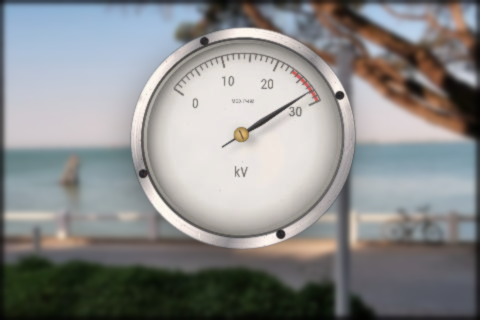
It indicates 28 kV
